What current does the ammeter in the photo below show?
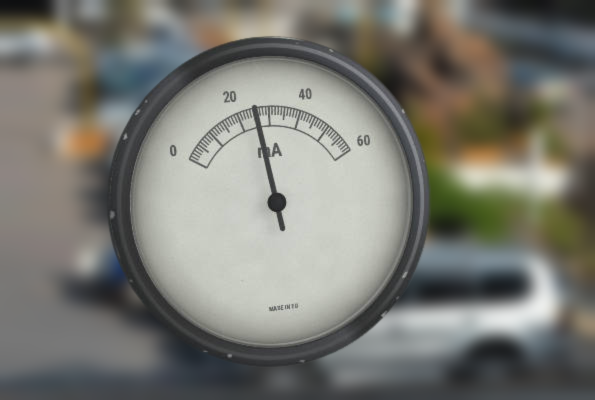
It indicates 25 mA
